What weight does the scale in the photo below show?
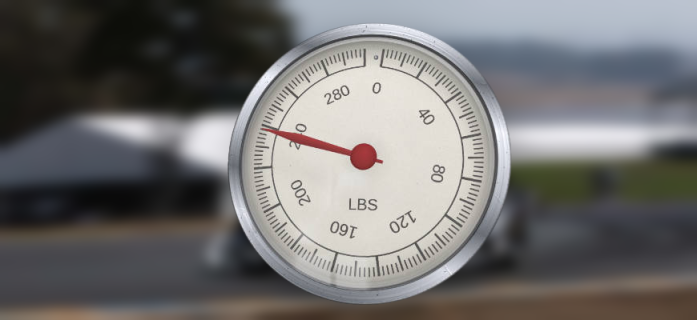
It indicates 238 lb
